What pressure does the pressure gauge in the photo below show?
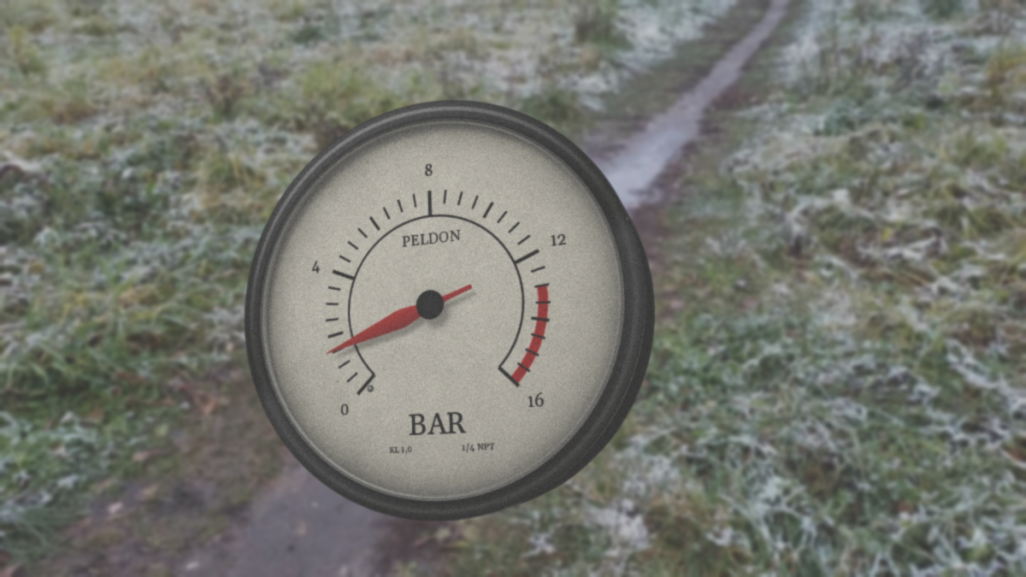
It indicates 1.5 bar
